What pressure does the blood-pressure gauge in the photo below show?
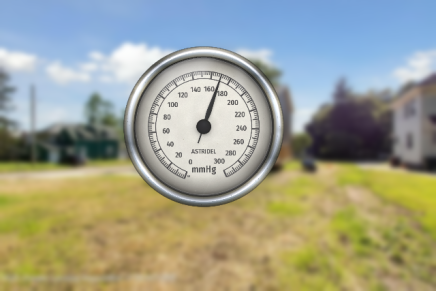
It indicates 170 mmHg
